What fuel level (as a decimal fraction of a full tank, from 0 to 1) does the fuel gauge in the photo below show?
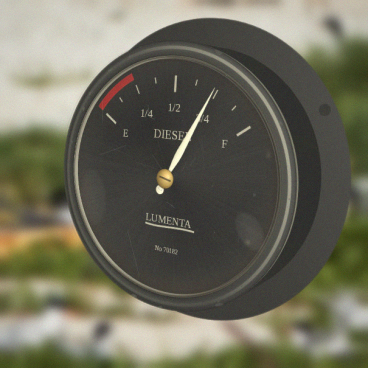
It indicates 0.75
